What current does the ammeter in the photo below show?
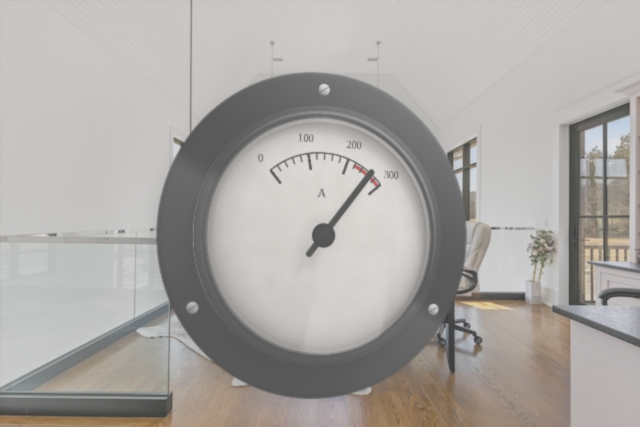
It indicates 260 A
